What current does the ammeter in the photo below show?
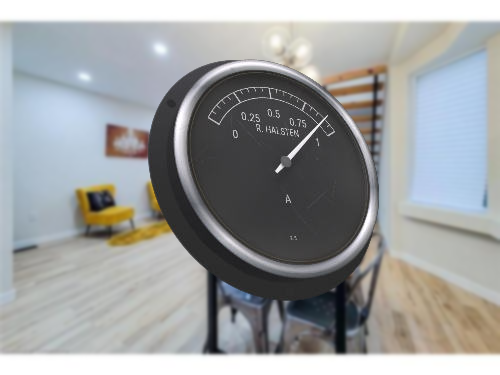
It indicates 0.9 A
